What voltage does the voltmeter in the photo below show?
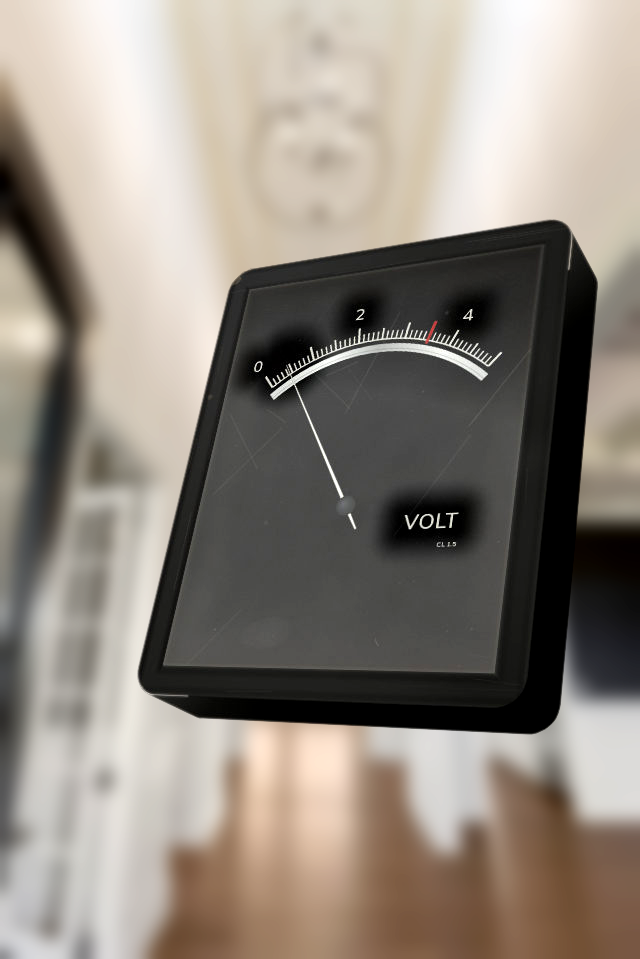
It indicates 0.5 V
